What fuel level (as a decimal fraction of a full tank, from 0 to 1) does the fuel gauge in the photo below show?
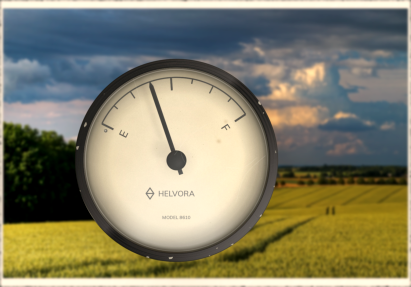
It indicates 0.375
